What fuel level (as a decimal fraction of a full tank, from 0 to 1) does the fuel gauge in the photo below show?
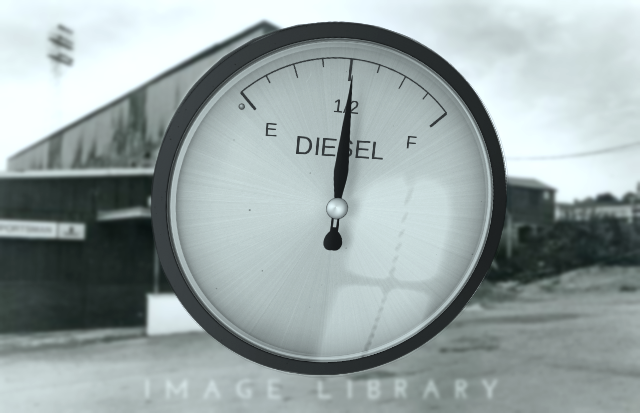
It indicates 0.5
